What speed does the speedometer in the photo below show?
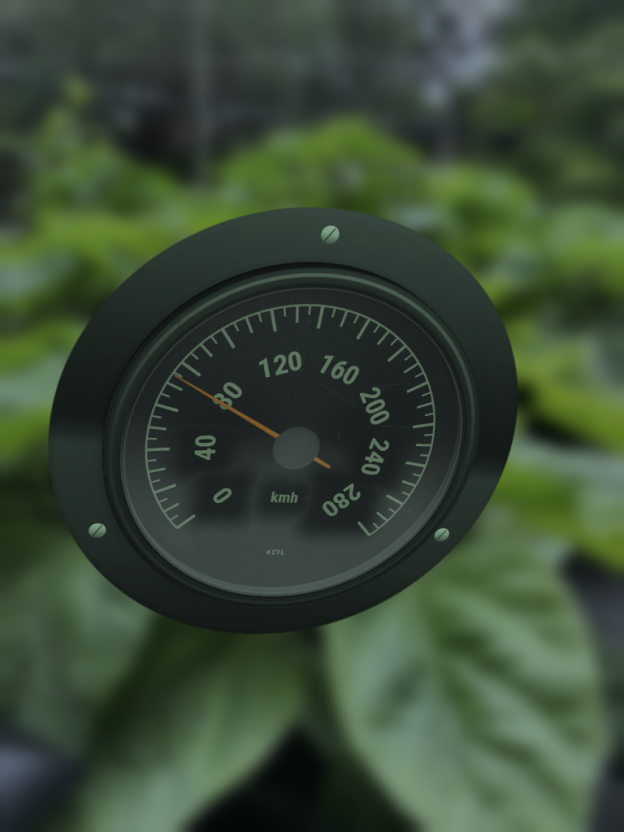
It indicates 75 km/h
